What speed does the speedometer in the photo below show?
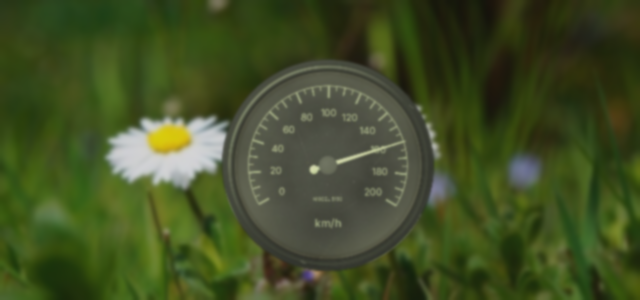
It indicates 160 km/h
